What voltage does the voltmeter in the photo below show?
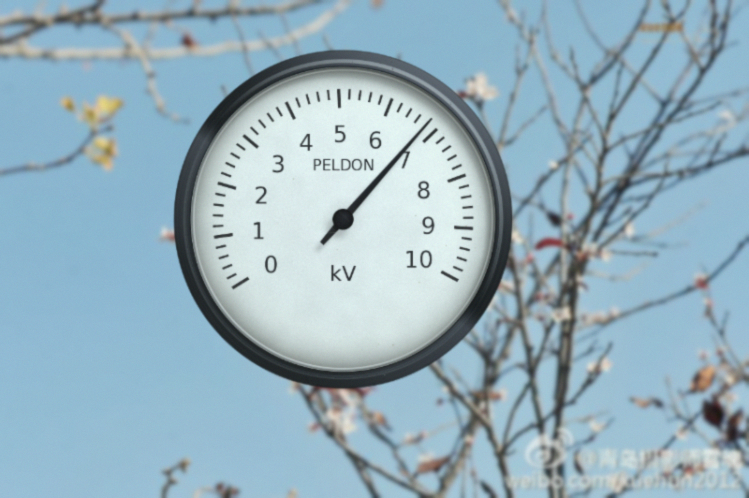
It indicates 6.8 kV
